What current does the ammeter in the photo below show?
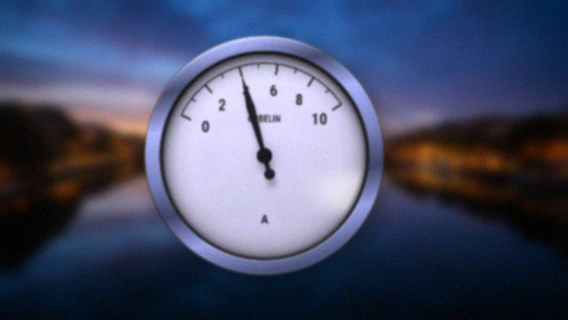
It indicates 4 A
